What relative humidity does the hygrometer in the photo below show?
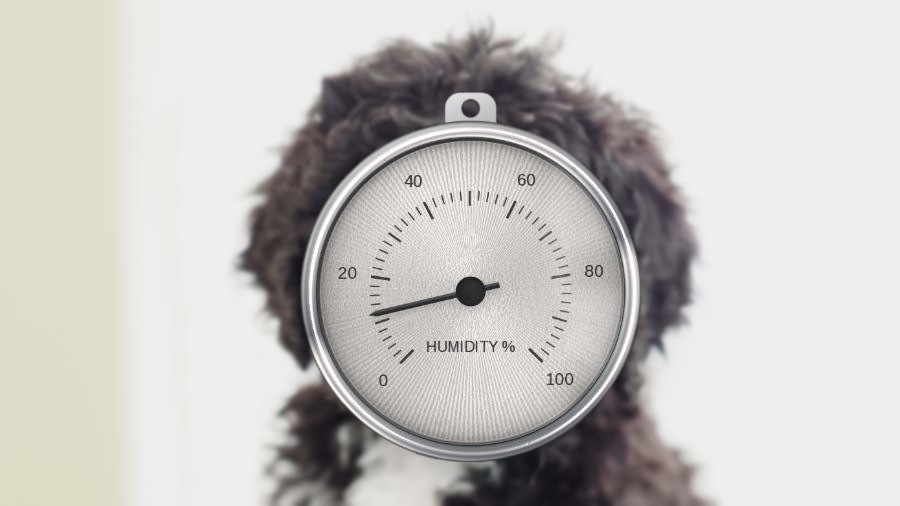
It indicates 12 %
